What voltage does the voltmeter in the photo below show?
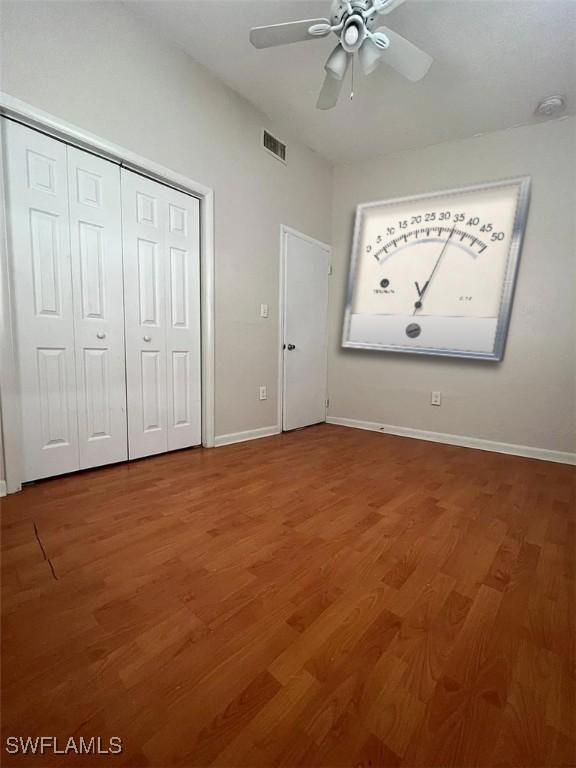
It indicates 35 V
